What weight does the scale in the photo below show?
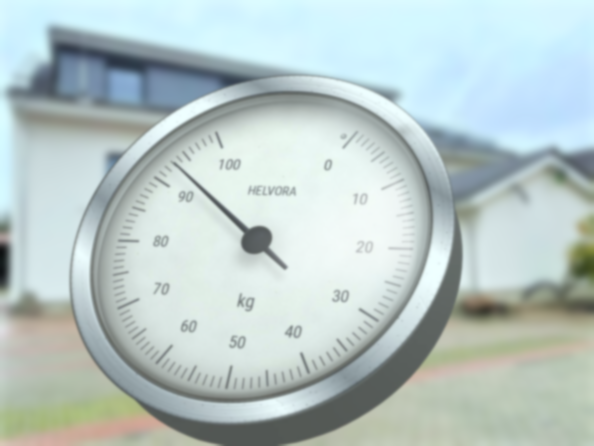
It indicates 93 kg
